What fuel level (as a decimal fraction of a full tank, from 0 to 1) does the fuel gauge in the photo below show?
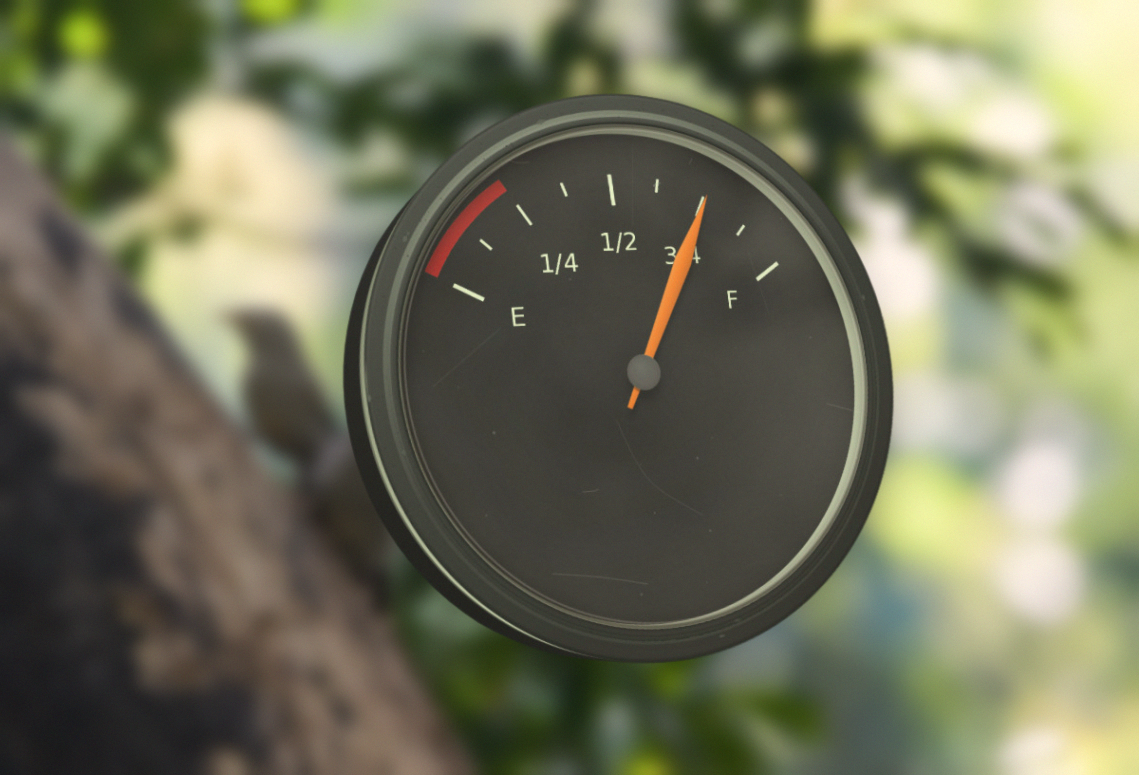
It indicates 0.75
